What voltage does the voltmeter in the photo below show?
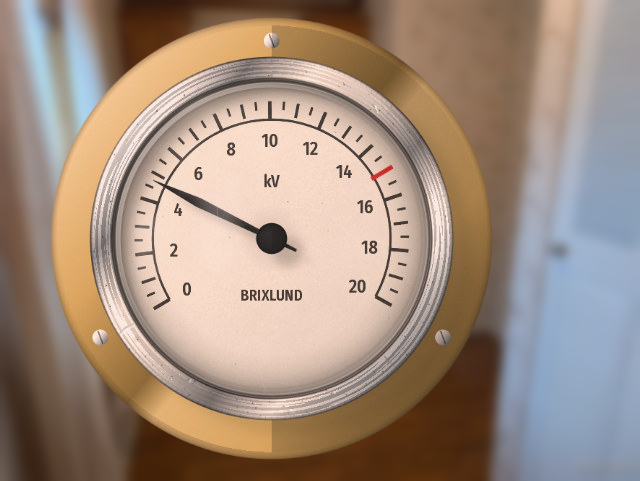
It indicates 4.75 kV
